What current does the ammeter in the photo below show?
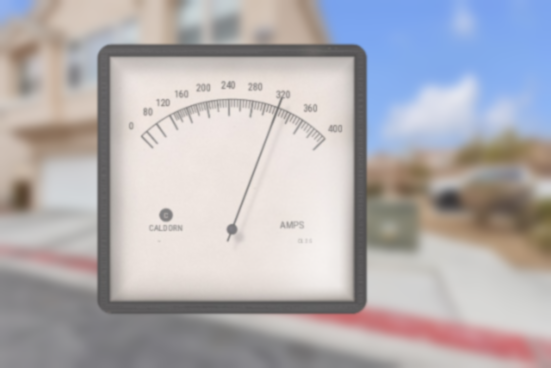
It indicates 320 A
